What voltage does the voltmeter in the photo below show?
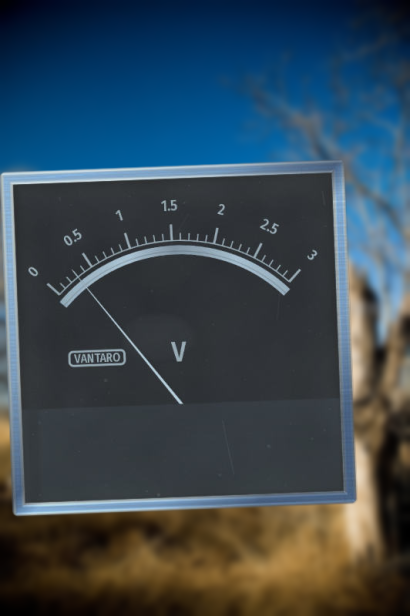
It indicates 0.3 V
